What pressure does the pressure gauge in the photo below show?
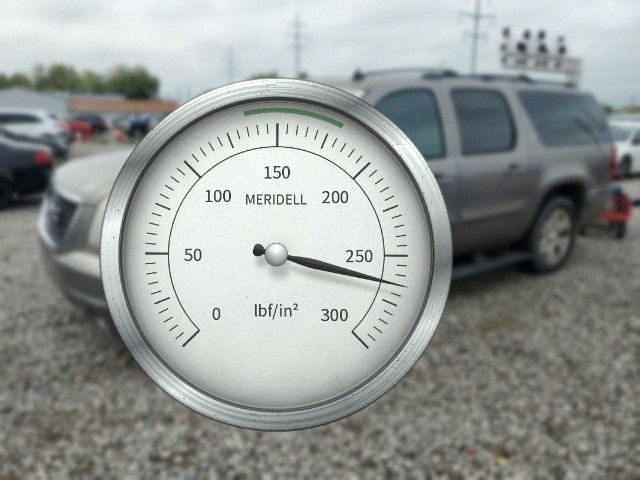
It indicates 265 psi
